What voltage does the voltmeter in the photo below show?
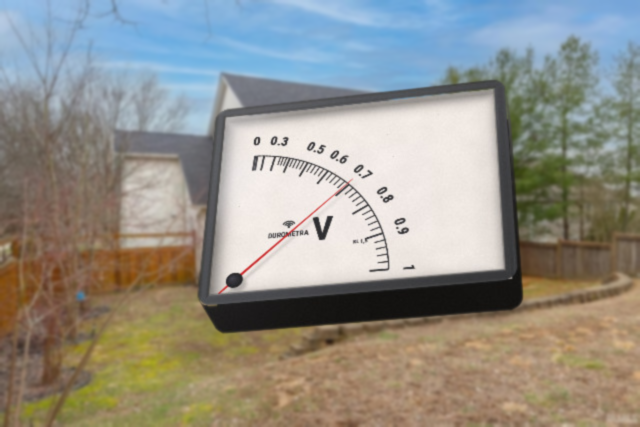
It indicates 0.7 V
